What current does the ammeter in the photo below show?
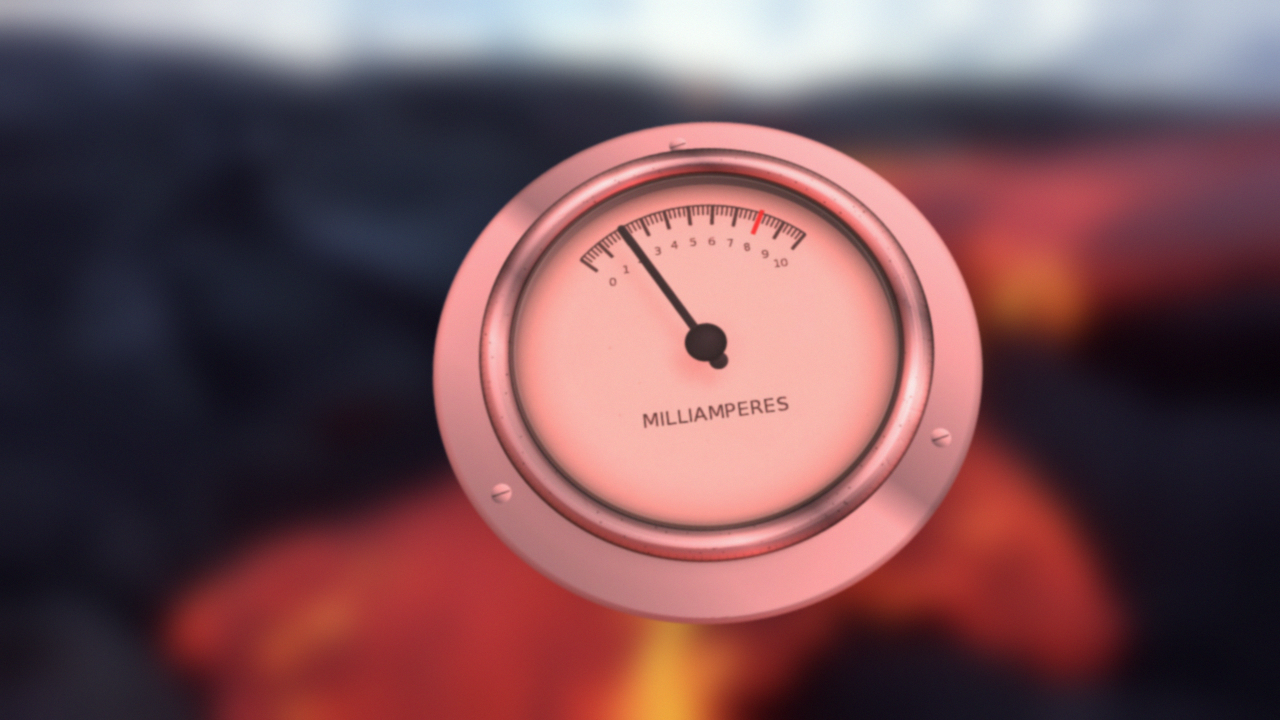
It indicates 2 mA
